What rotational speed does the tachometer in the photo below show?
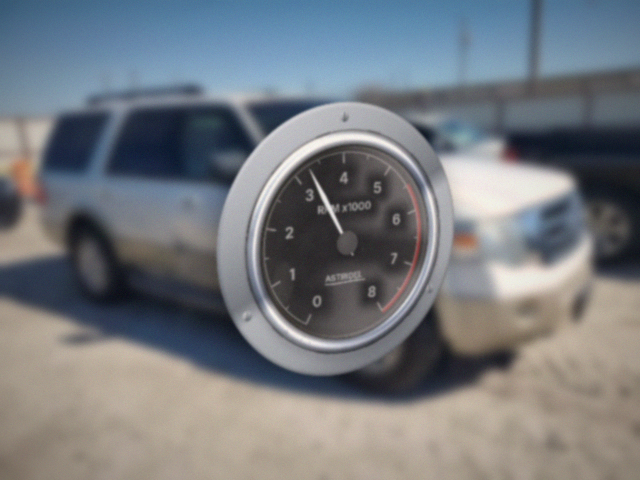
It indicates 3250 rpm
